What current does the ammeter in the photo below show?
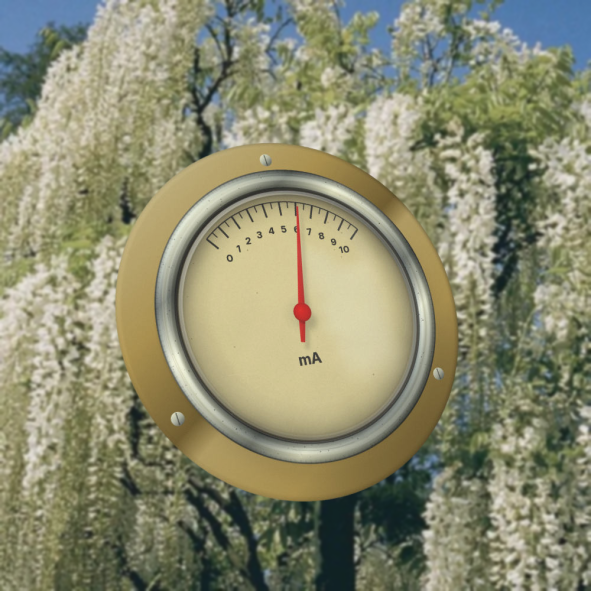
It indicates 6 mA
